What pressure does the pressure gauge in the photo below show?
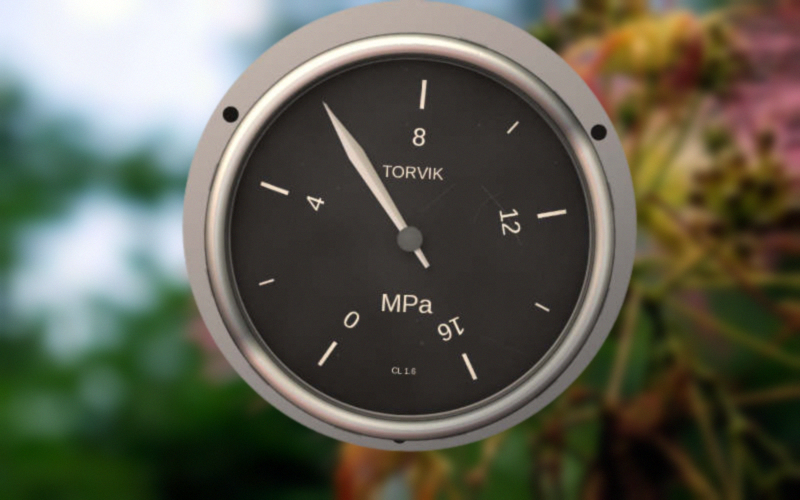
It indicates 6 MPa
